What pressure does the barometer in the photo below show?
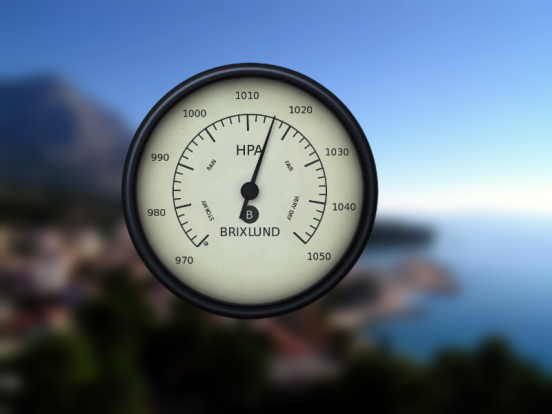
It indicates 1016 hPa
